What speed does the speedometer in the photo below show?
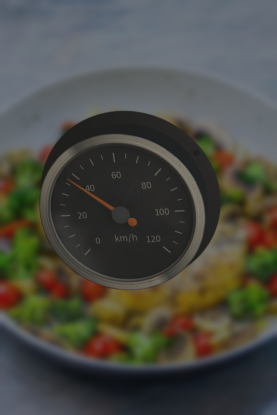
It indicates 37.5 km/h
